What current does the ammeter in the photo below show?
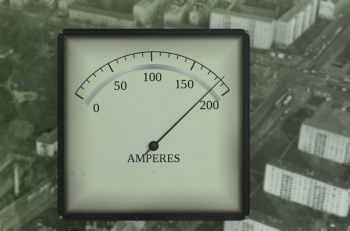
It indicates 185 A
